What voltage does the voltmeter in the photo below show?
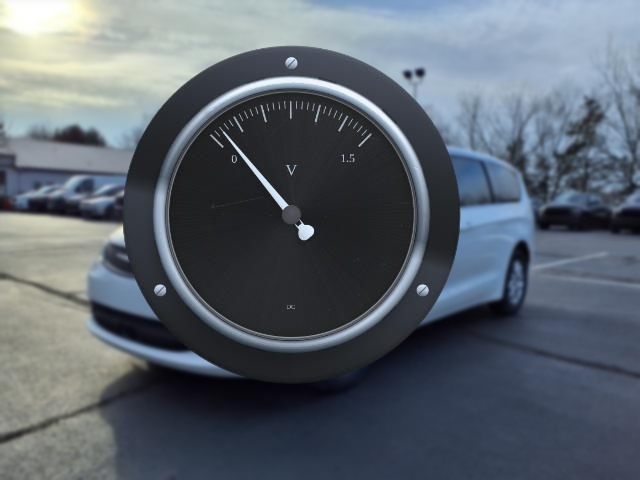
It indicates 0.1 V
